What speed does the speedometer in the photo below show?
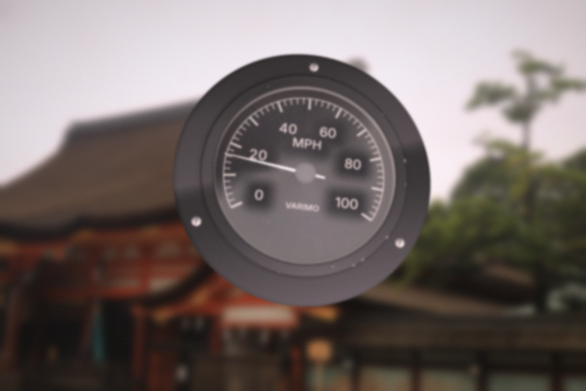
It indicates 16 mph
